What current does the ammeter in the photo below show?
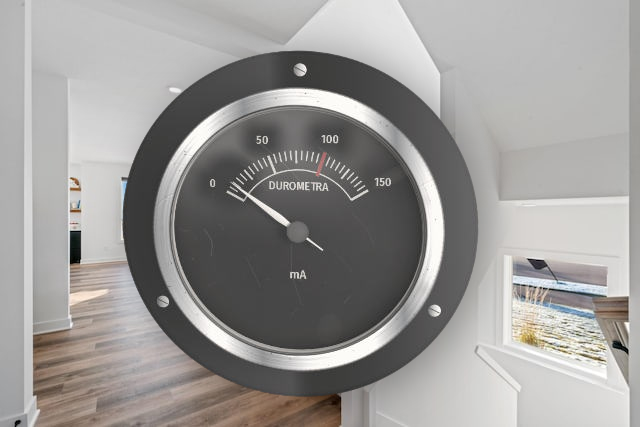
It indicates 10 mA
